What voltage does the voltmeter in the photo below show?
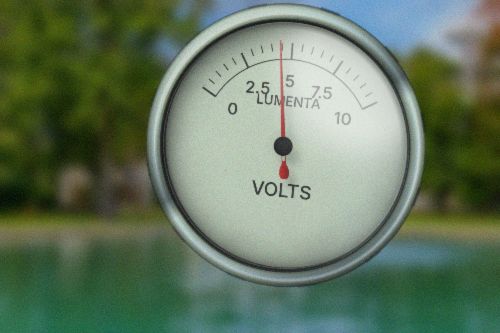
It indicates 4.5 V
